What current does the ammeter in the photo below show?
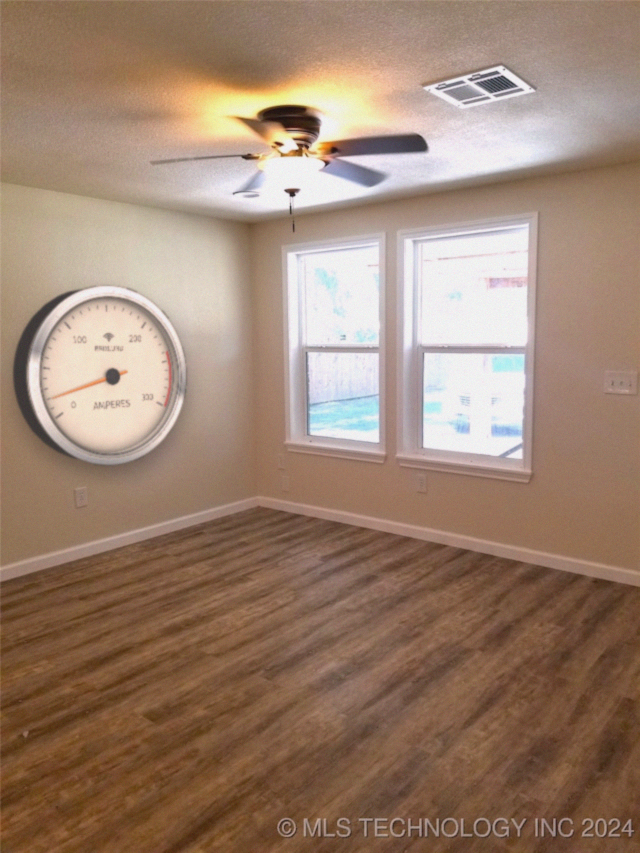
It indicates 20 A
